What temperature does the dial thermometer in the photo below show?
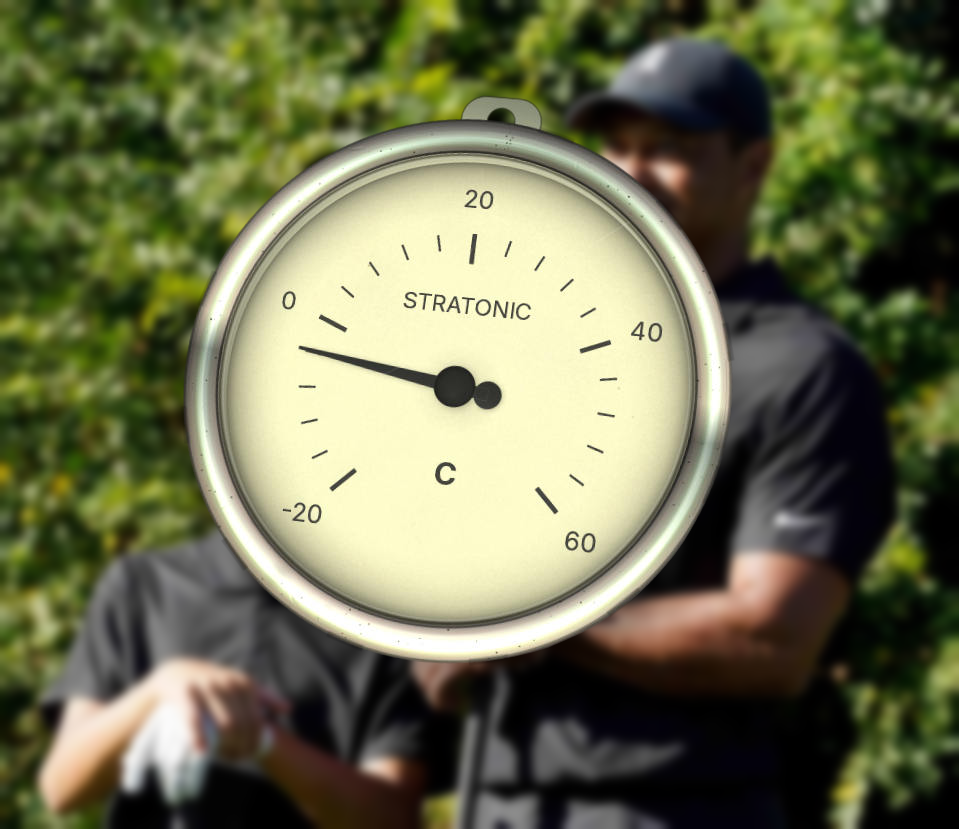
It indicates -4 °C
